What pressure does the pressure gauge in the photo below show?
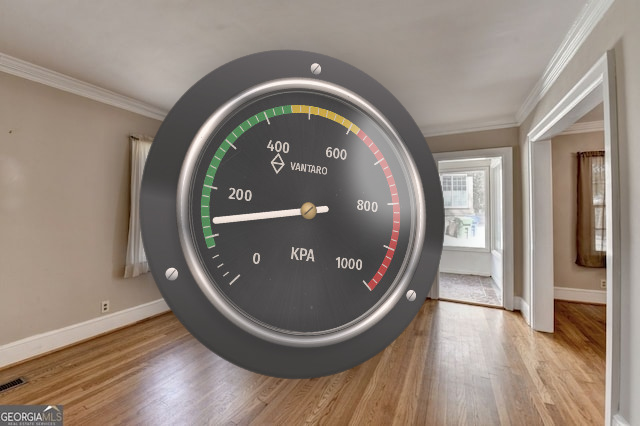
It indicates 130 kPa
